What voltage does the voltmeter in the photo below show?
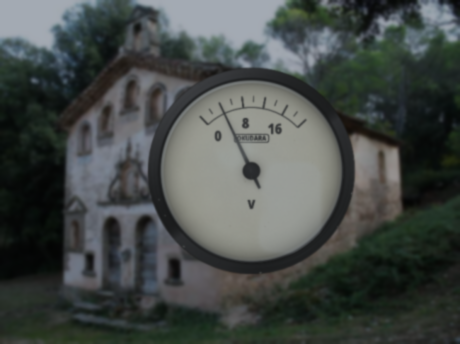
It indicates 4 V
